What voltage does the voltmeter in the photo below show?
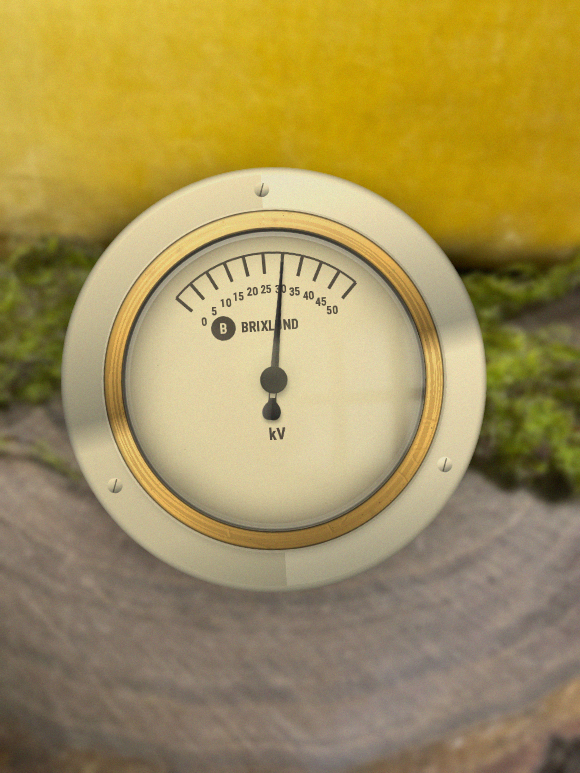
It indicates 30 kV
